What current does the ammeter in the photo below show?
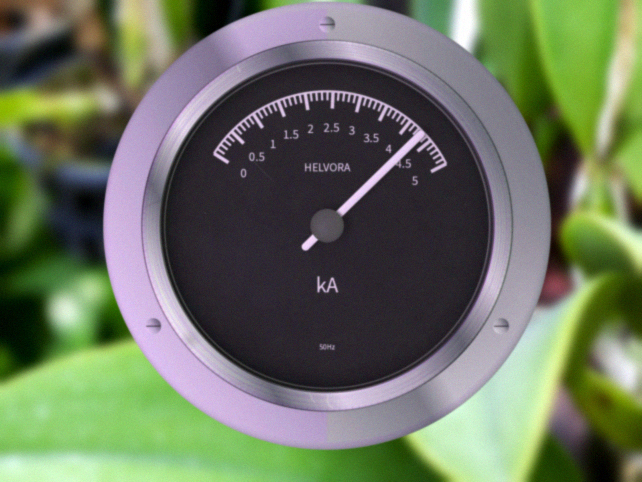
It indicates 4.3 kA
